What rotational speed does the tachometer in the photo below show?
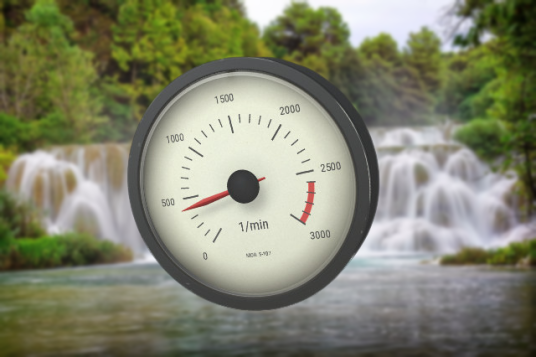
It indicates 400 rpm
